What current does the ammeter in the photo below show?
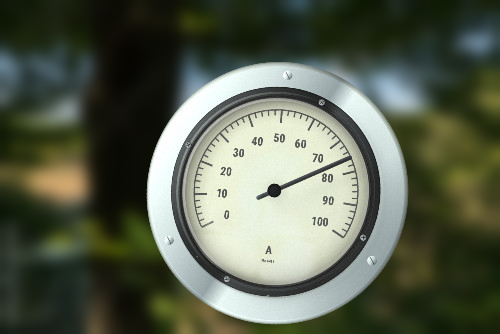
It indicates 76 A
